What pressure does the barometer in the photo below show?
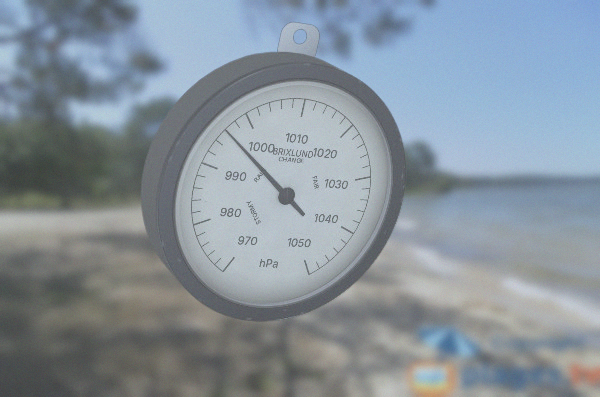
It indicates 996 hPa
